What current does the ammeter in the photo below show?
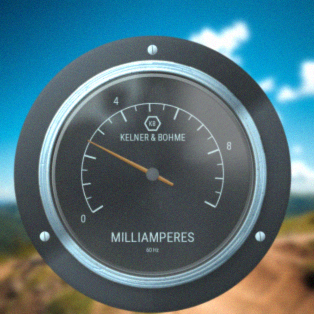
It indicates 2.5 mA
